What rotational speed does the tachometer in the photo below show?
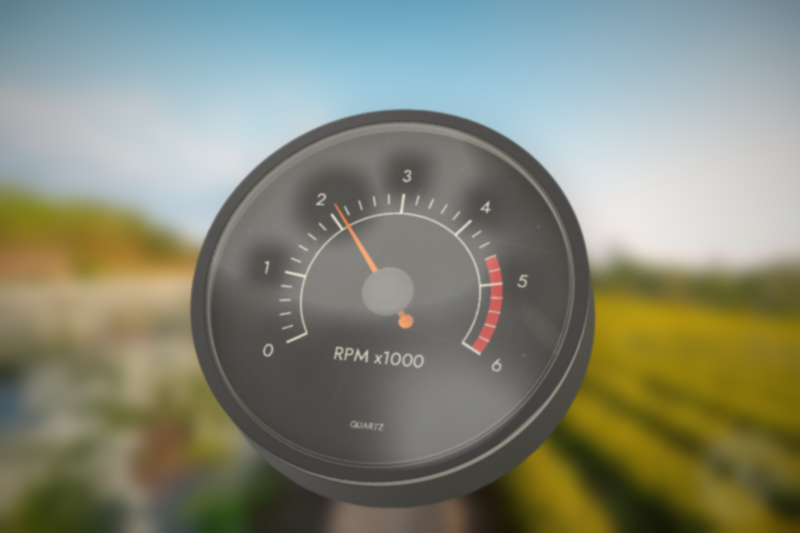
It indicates 2100 rpm
